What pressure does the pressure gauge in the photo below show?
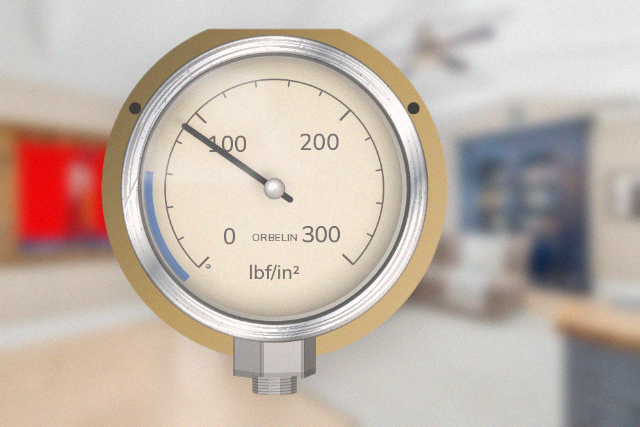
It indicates 90 psi
